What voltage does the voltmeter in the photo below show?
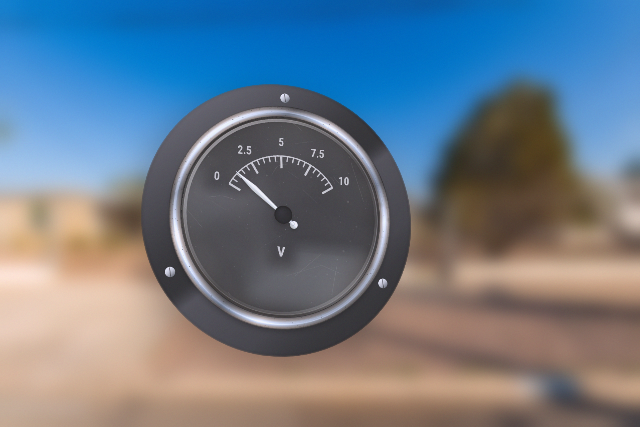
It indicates 1 V
